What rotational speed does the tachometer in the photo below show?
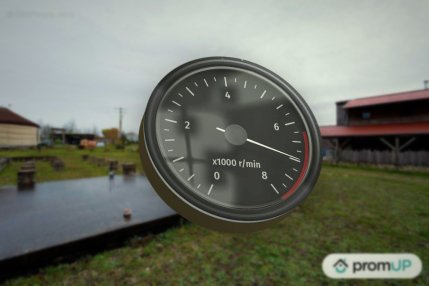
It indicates 7000 rpm
